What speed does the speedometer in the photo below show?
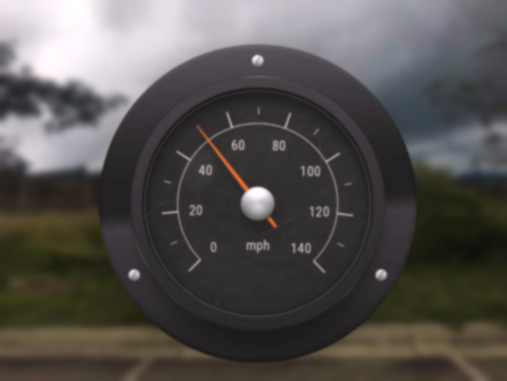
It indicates 50 mph
